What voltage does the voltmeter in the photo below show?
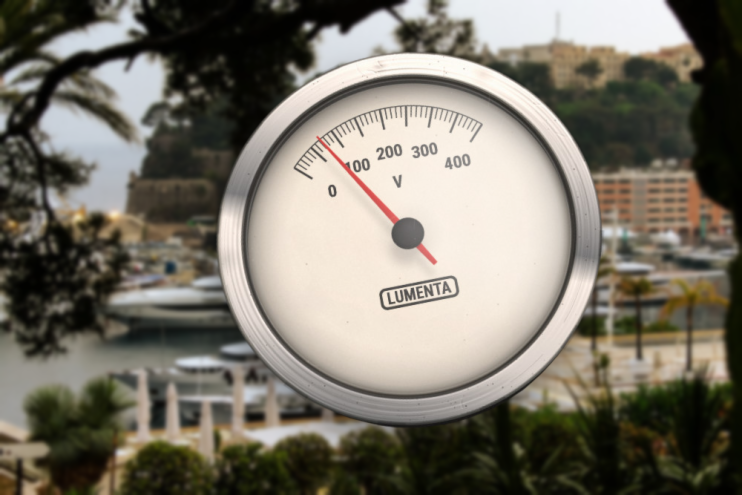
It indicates 70 V
